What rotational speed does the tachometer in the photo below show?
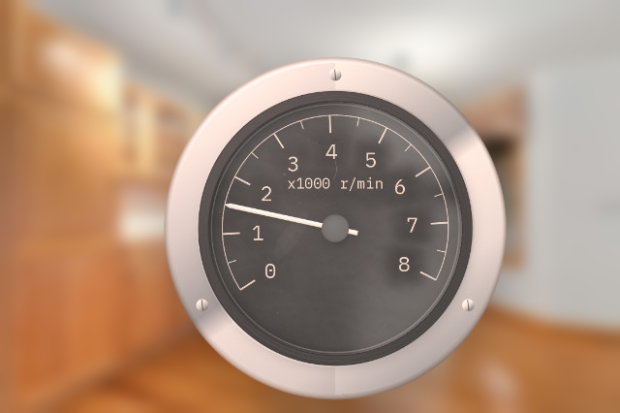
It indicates 1500 rpm
